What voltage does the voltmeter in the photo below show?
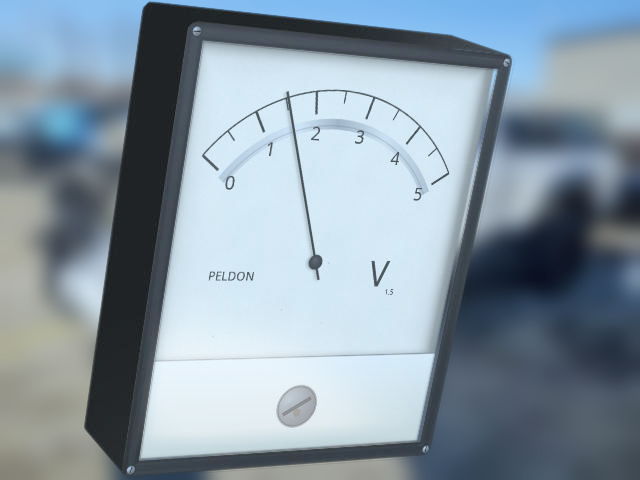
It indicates 1.5 V
